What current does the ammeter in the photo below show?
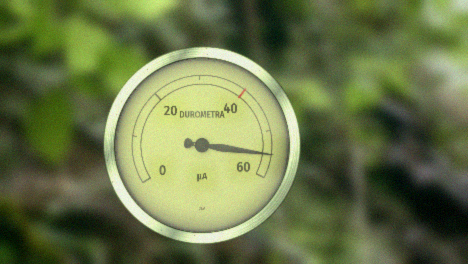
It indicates 55 µA
